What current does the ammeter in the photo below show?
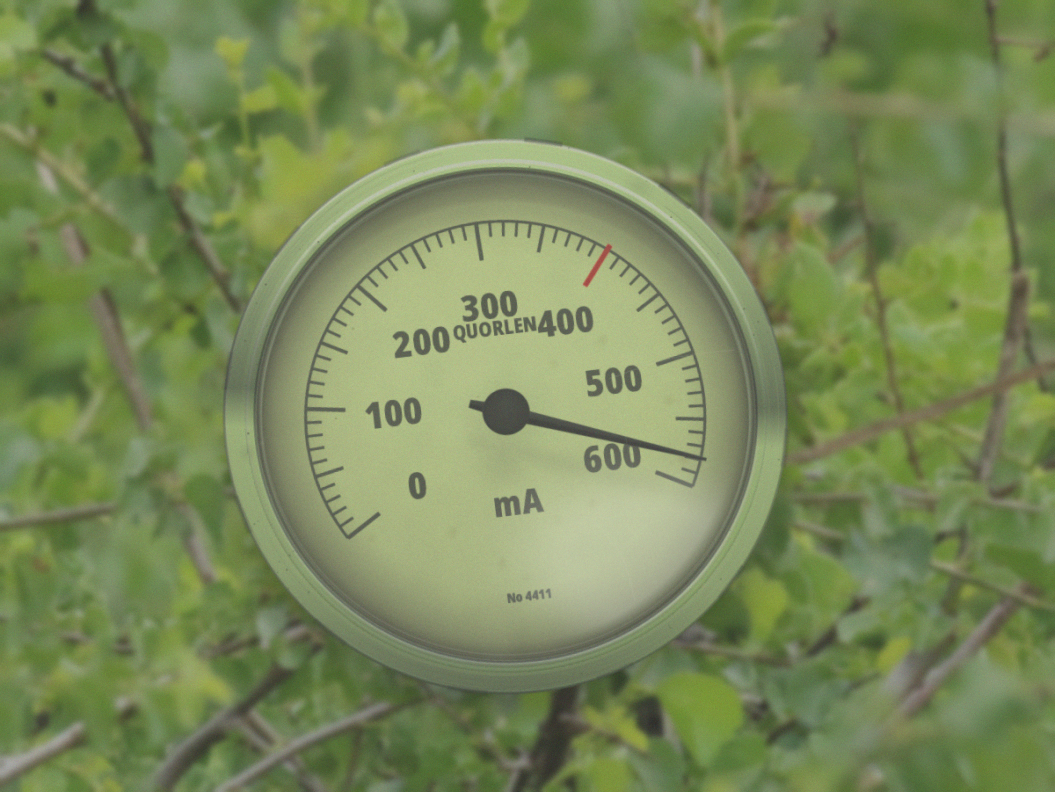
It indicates 580 mA
